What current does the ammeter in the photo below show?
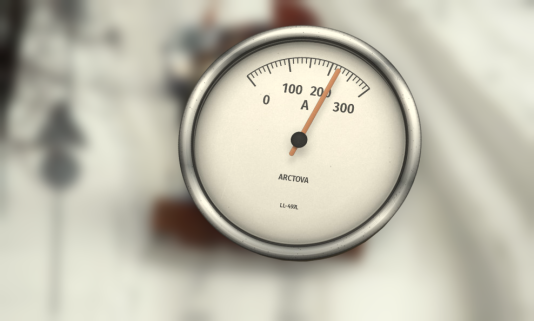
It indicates 220 A
